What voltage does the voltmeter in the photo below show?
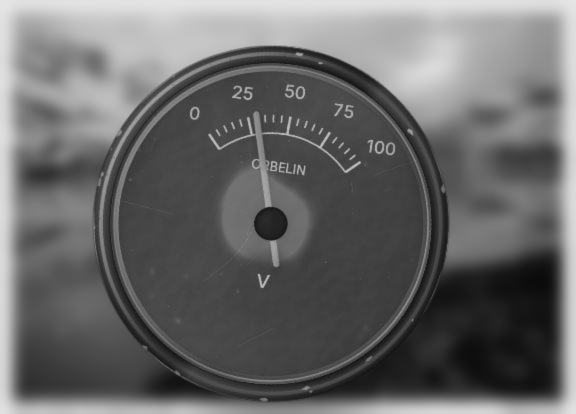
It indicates 30 V
